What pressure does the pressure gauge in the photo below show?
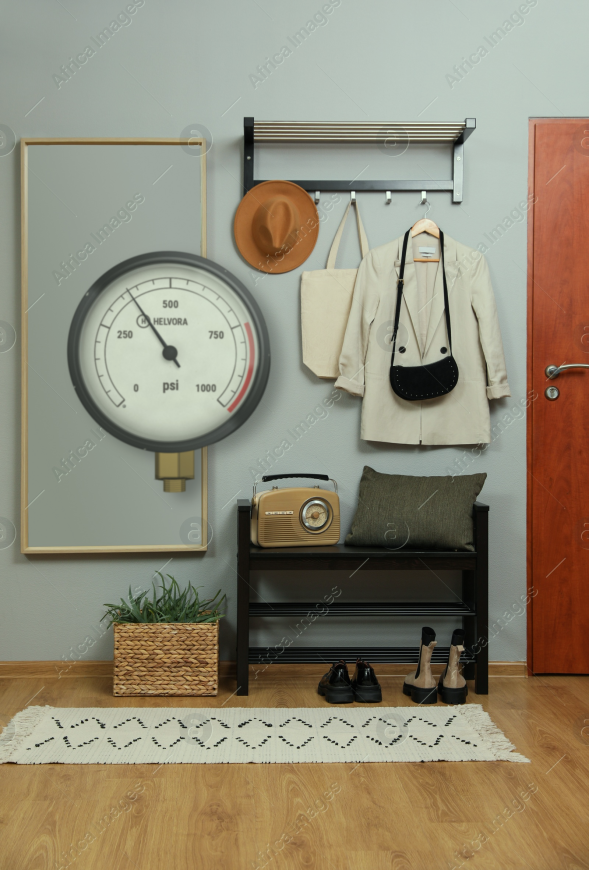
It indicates 375 psi
